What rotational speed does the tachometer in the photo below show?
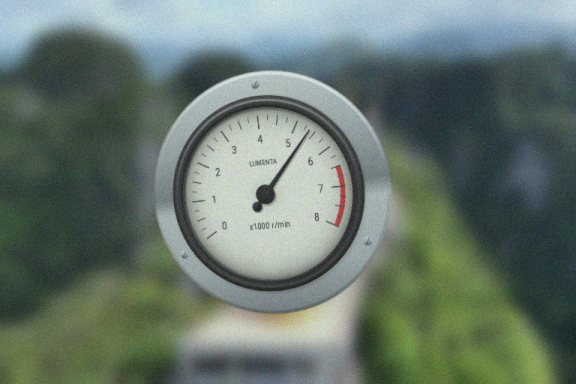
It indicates 5375 rpm
